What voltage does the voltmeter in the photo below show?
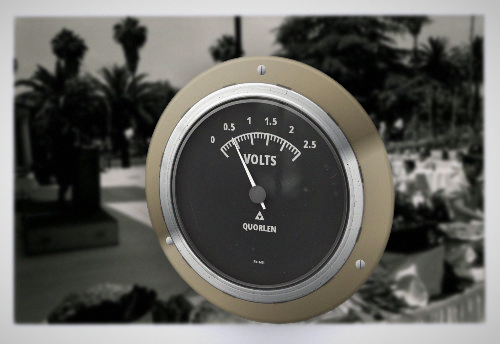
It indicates 0.5 V
